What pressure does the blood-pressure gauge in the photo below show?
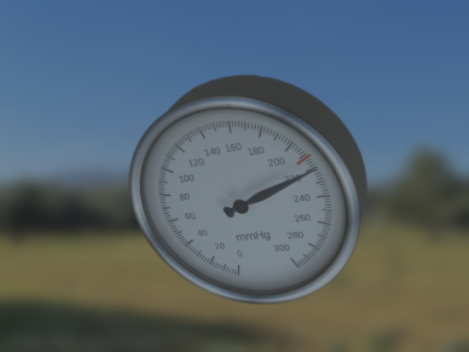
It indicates 220 mmHg
